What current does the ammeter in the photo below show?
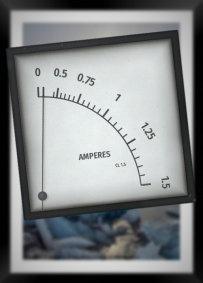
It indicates 0.25 A
